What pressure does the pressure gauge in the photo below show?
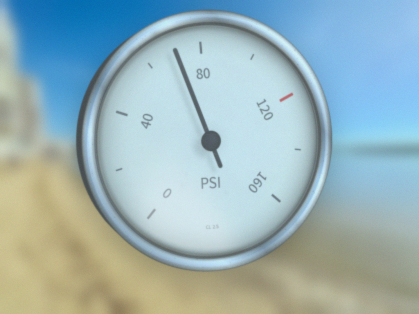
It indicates 70 psi
